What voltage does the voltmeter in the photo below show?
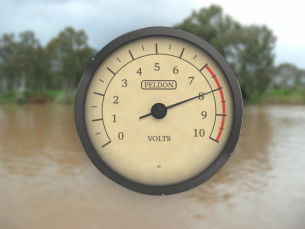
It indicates 8 V
